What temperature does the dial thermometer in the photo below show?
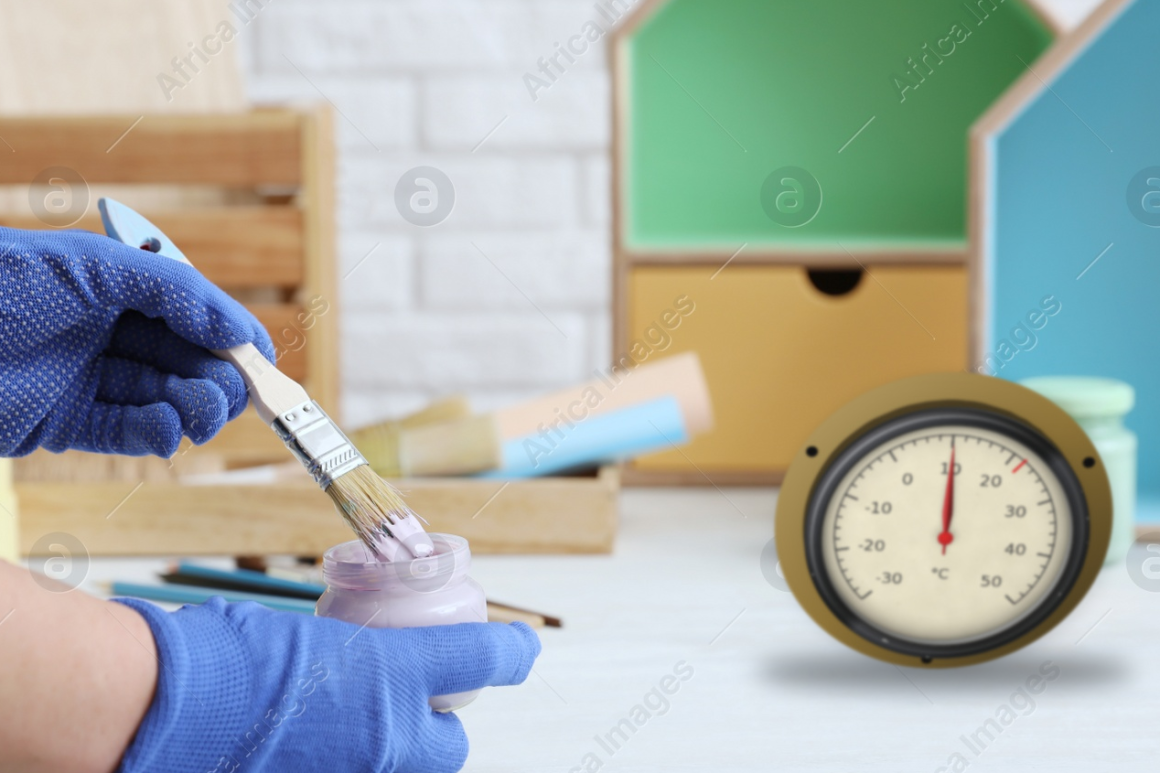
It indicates 10 °C
